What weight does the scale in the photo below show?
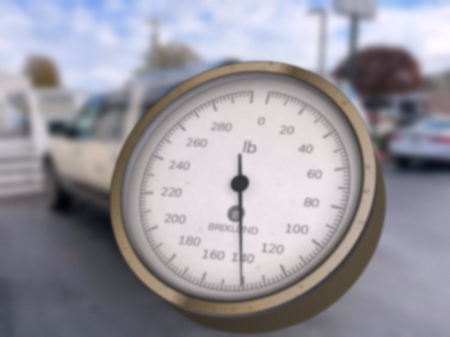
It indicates 140 lb
